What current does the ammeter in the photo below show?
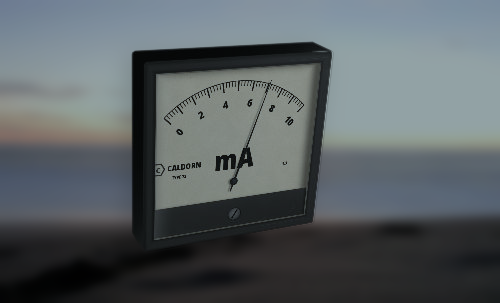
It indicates 7 mA
